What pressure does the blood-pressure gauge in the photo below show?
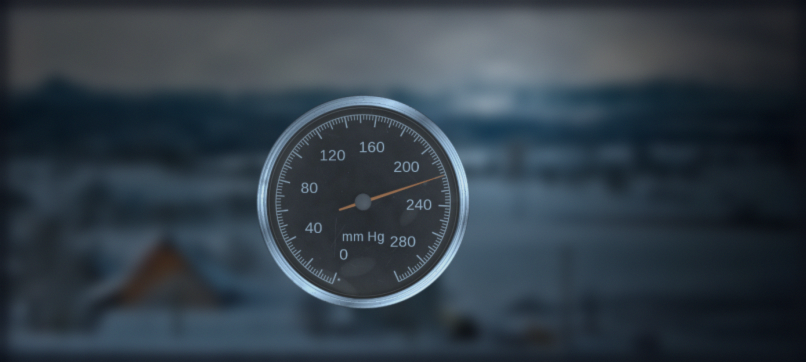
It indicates 220 mmHg
